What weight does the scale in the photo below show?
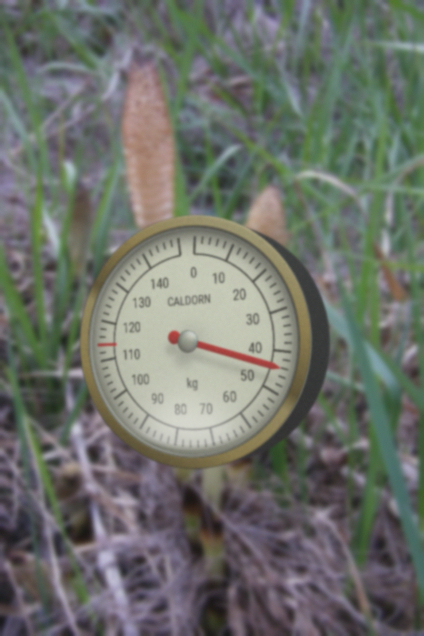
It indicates 44 kg
